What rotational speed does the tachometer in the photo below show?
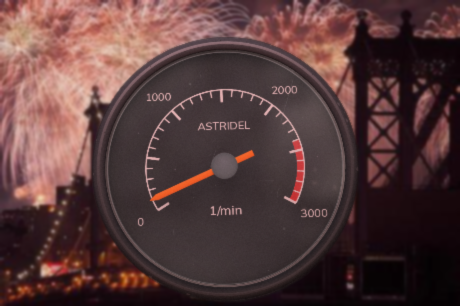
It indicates 100 rpm
